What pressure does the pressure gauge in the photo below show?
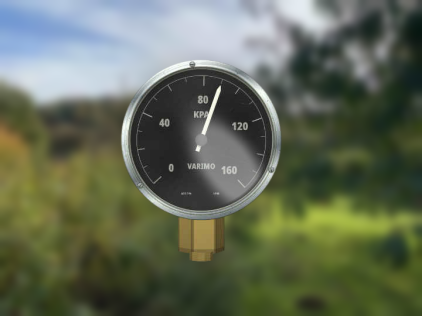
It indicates 90 kPa
